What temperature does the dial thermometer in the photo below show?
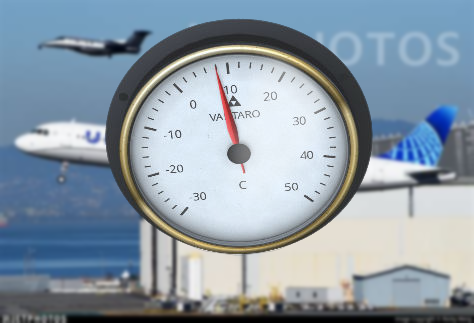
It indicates 8 °C
